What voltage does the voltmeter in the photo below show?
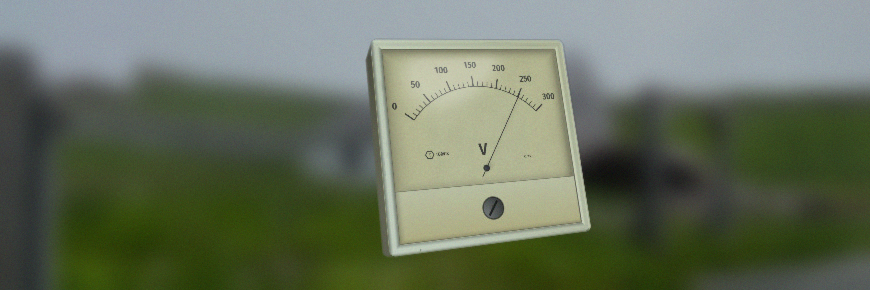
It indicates 250 V
